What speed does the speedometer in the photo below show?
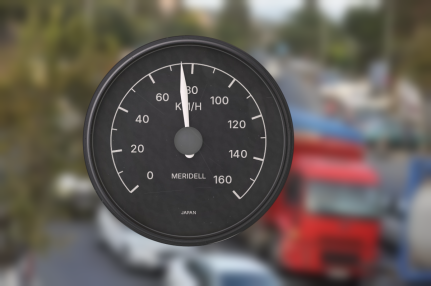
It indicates 75 km/h
